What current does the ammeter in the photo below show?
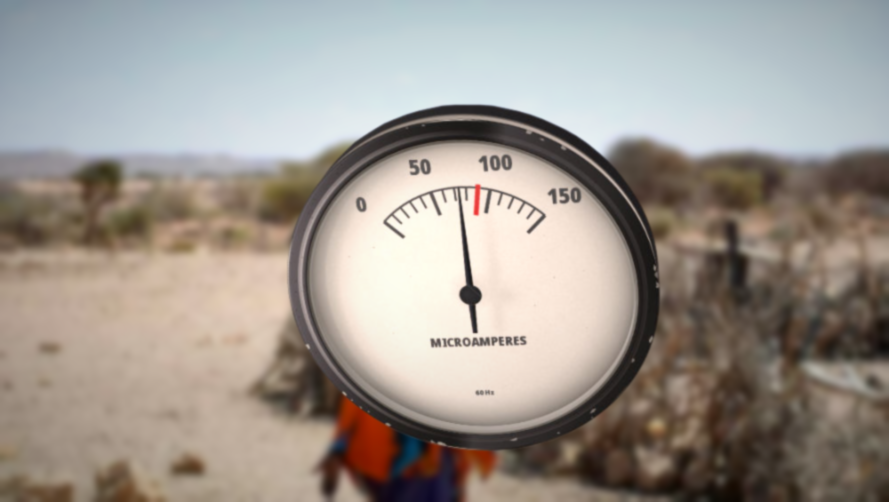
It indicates 75 µA
